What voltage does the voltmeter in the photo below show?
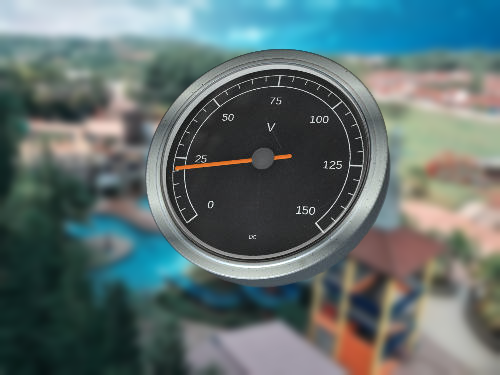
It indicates 20 V
